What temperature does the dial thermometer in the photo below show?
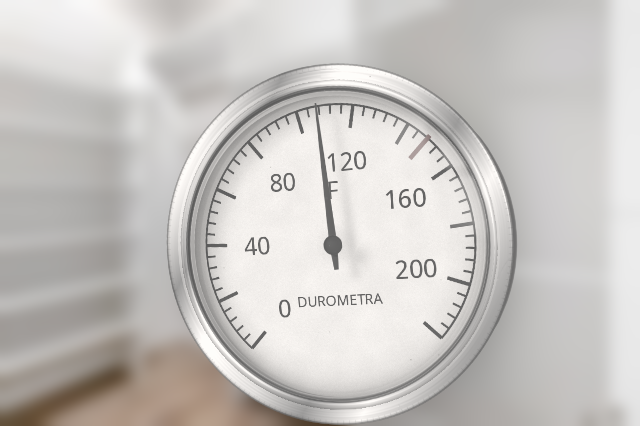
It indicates 108 °F
